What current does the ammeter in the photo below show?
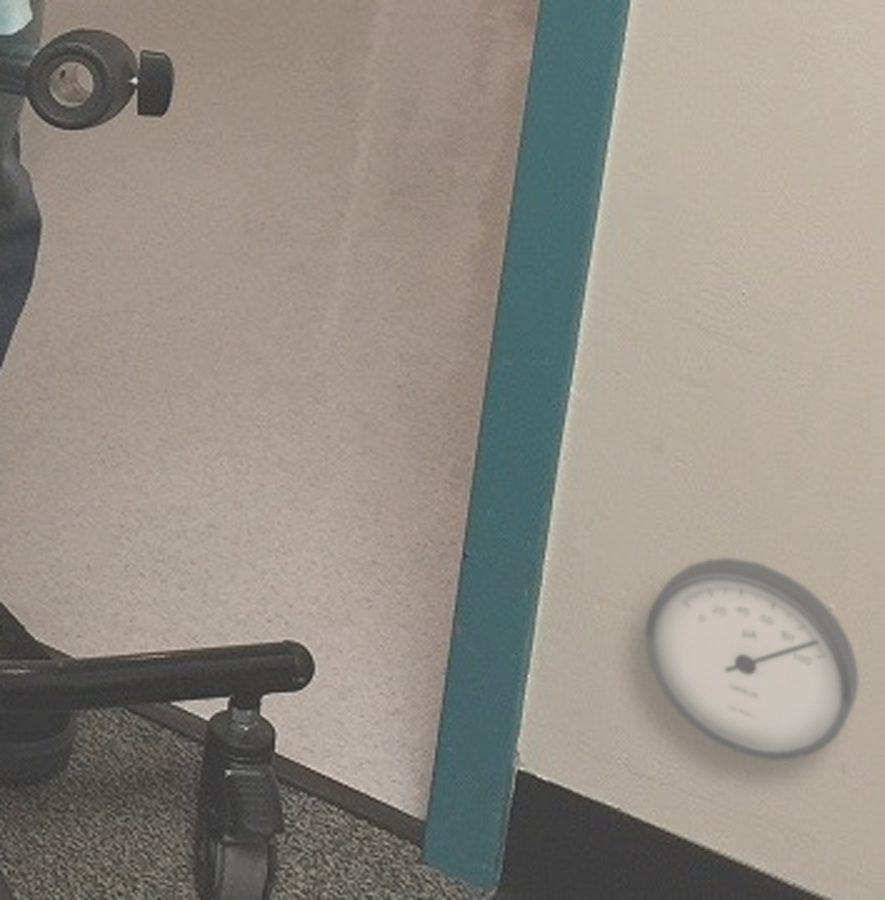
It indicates 90 µA
